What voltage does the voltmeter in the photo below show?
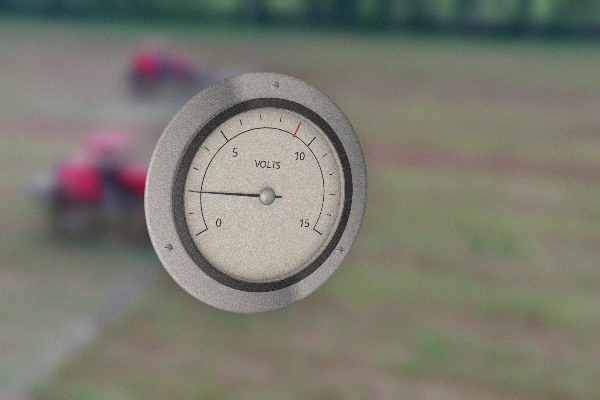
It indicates 2 V
